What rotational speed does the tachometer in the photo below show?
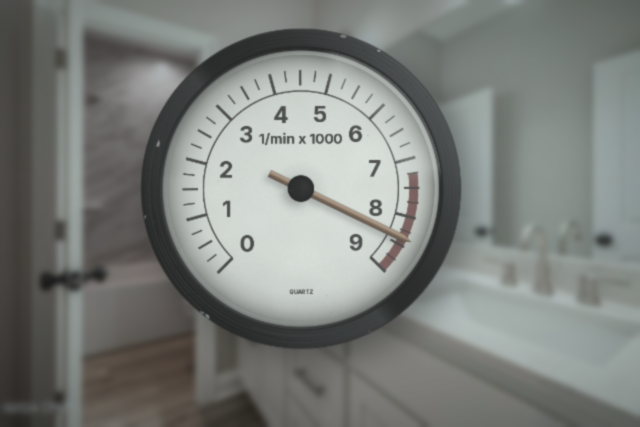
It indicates 8375 rpm
